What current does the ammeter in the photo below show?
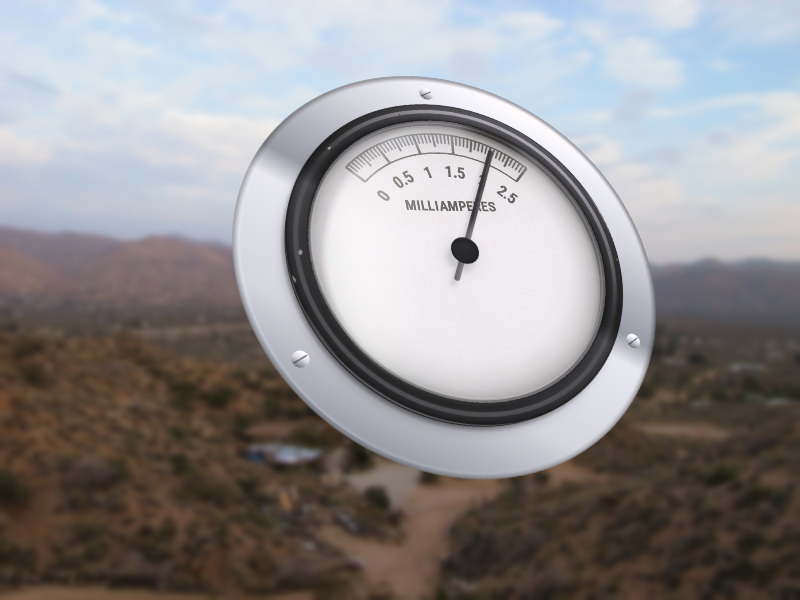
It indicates 2 mA
